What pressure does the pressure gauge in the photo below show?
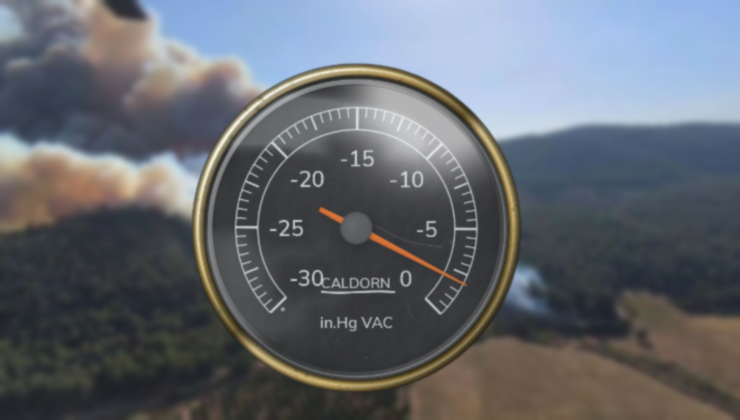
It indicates -2 inHg
